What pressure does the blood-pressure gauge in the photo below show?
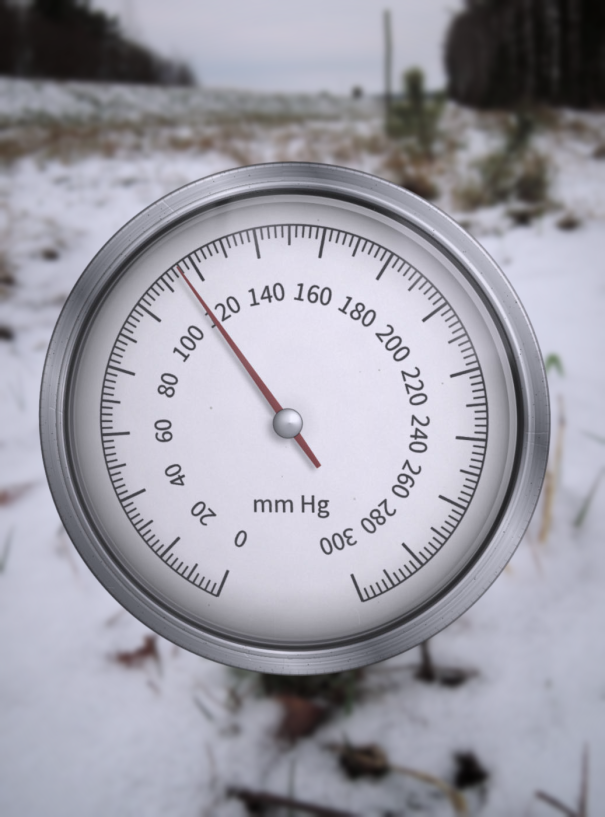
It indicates 116 mmHg
